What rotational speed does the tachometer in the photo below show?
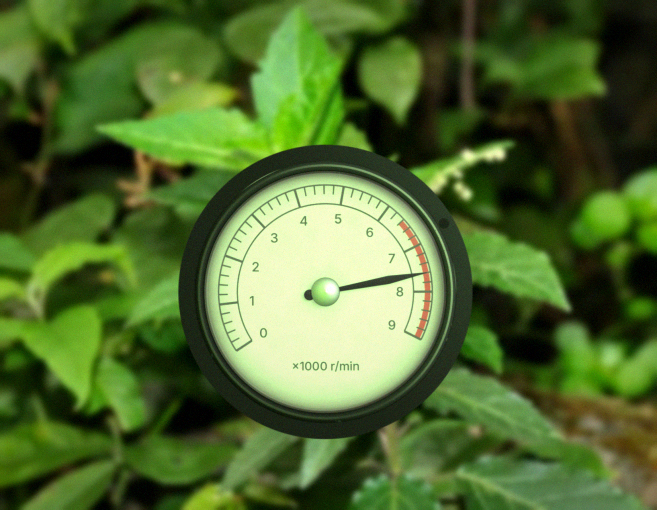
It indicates 7600 rpm
